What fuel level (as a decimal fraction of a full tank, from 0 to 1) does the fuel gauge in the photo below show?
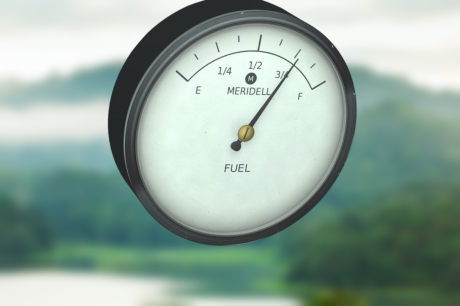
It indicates 0.75
